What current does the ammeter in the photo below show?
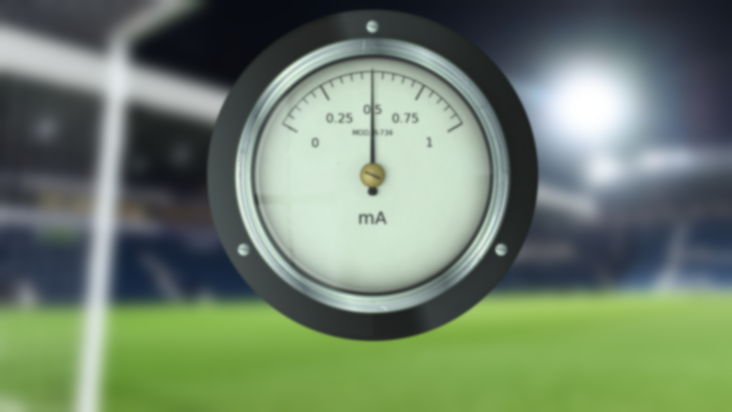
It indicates 0.5 mA
